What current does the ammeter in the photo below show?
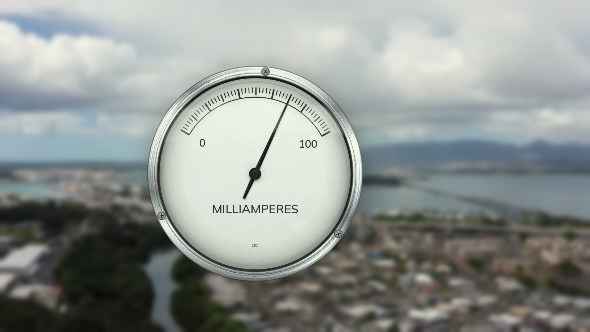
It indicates 70 mA
